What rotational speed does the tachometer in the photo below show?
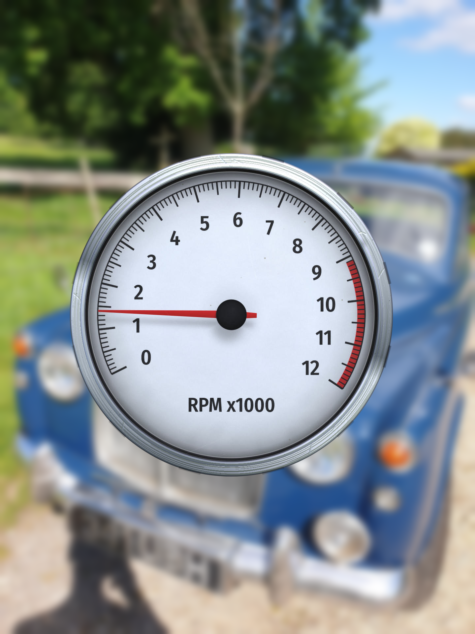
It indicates 1400 rpm
